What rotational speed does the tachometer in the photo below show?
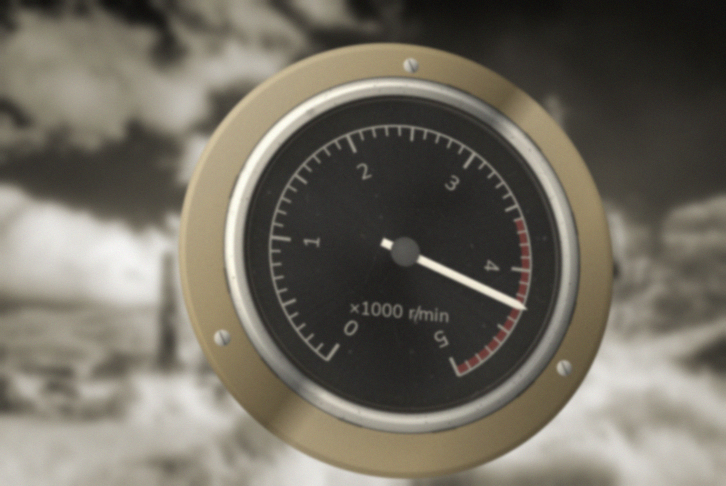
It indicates 4300 rpm
